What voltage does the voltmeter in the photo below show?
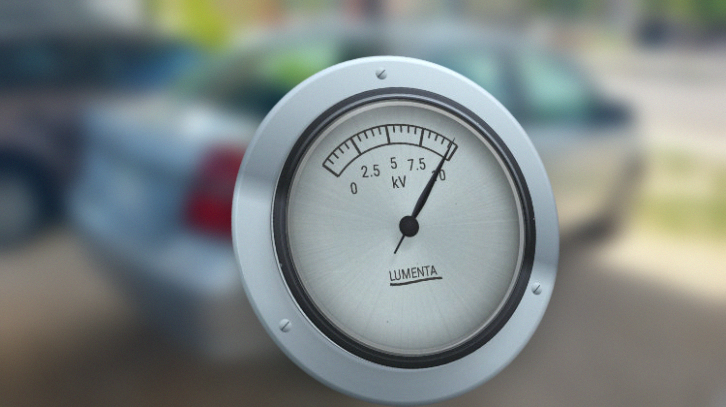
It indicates 9.5 kV
